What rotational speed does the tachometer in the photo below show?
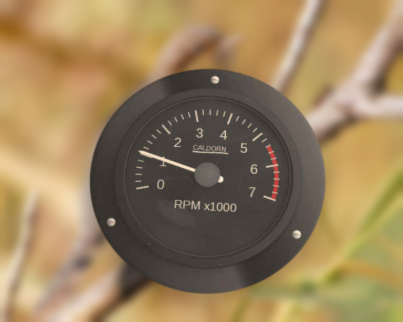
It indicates 1000 rpm
